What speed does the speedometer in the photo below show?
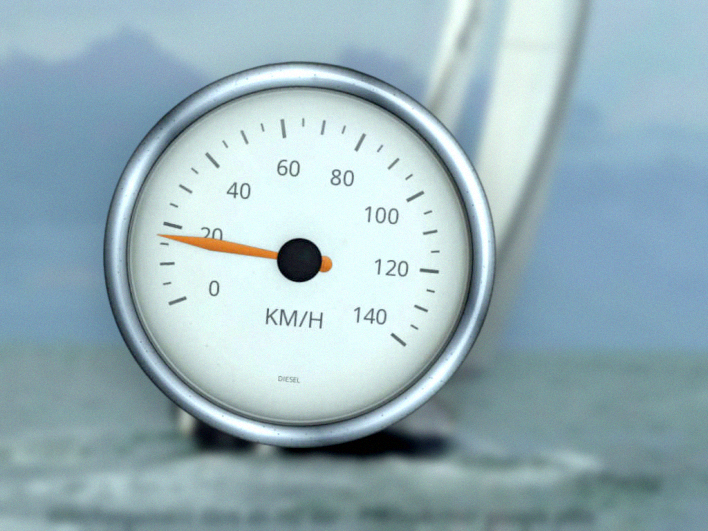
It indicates 17.5 km/h
